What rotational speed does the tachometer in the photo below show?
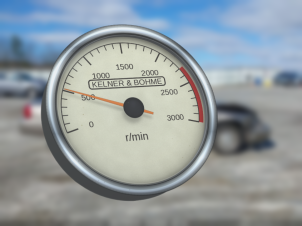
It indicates 500 rpm
